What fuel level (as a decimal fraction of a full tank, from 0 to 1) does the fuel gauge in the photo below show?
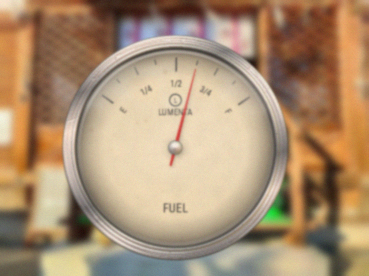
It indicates 0.625
